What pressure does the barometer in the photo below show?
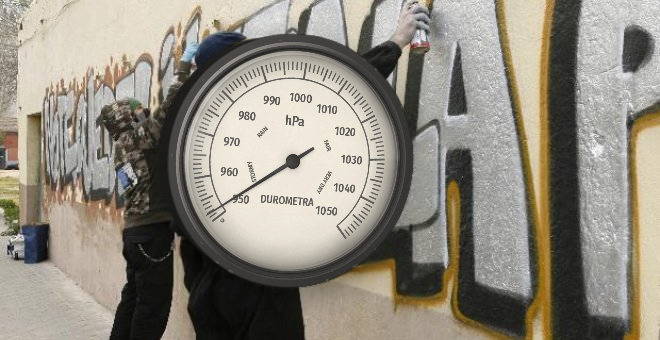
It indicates 952 hPa
